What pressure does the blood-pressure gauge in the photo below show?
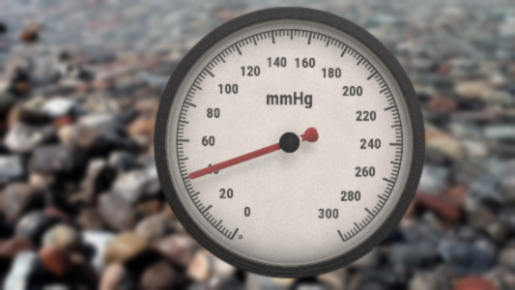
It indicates 40 mmHg
